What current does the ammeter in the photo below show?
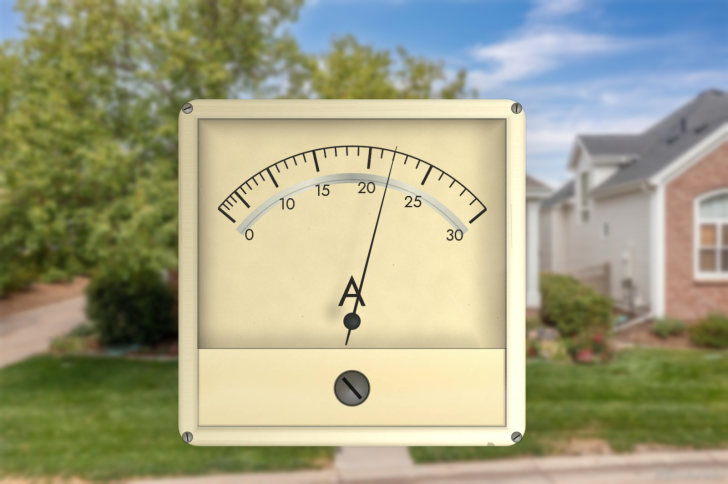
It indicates 22 A
